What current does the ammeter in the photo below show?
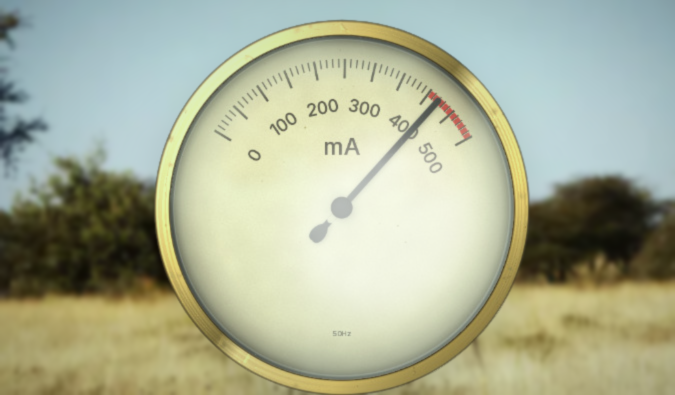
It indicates 420 mA
